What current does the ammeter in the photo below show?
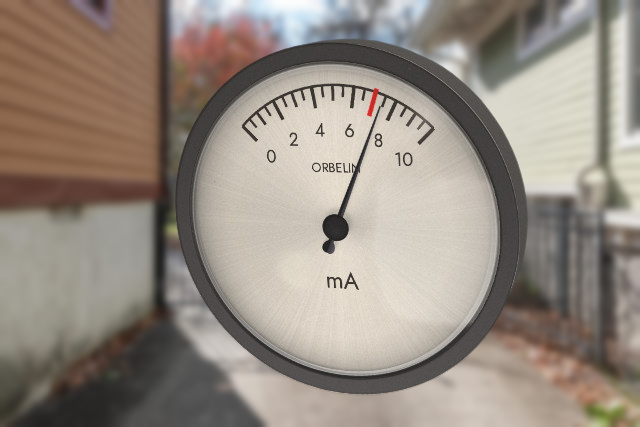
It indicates 7.5 mA
